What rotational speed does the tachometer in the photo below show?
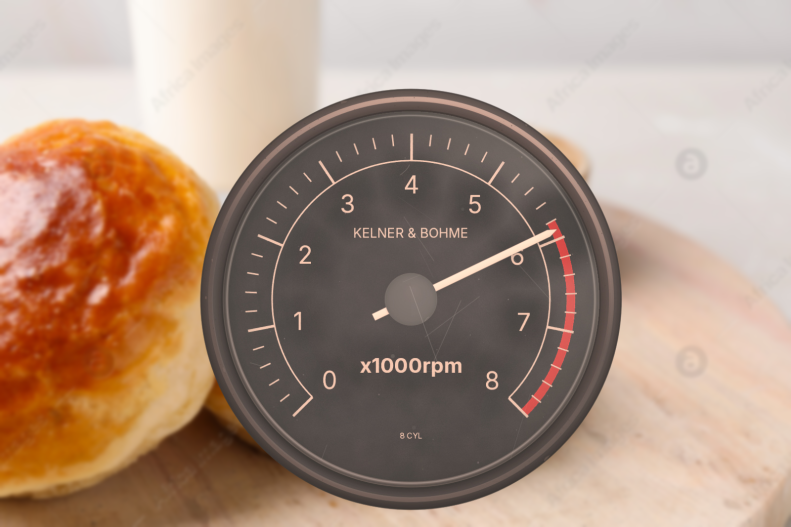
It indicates 5900 rpm
